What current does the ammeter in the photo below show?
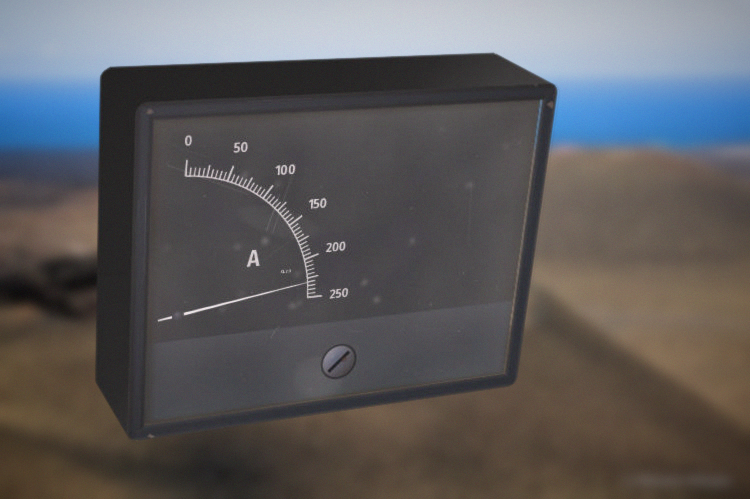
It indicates 225 A
